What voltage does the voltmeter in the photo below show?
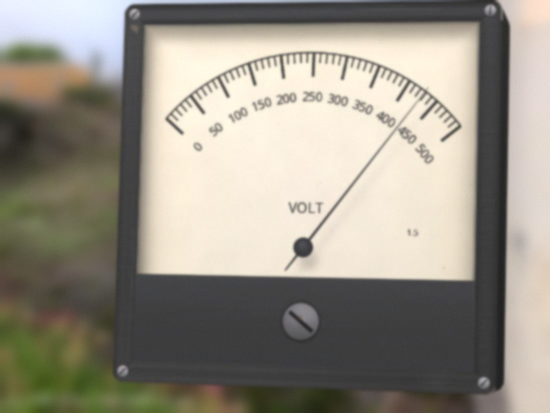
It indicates 430 V
